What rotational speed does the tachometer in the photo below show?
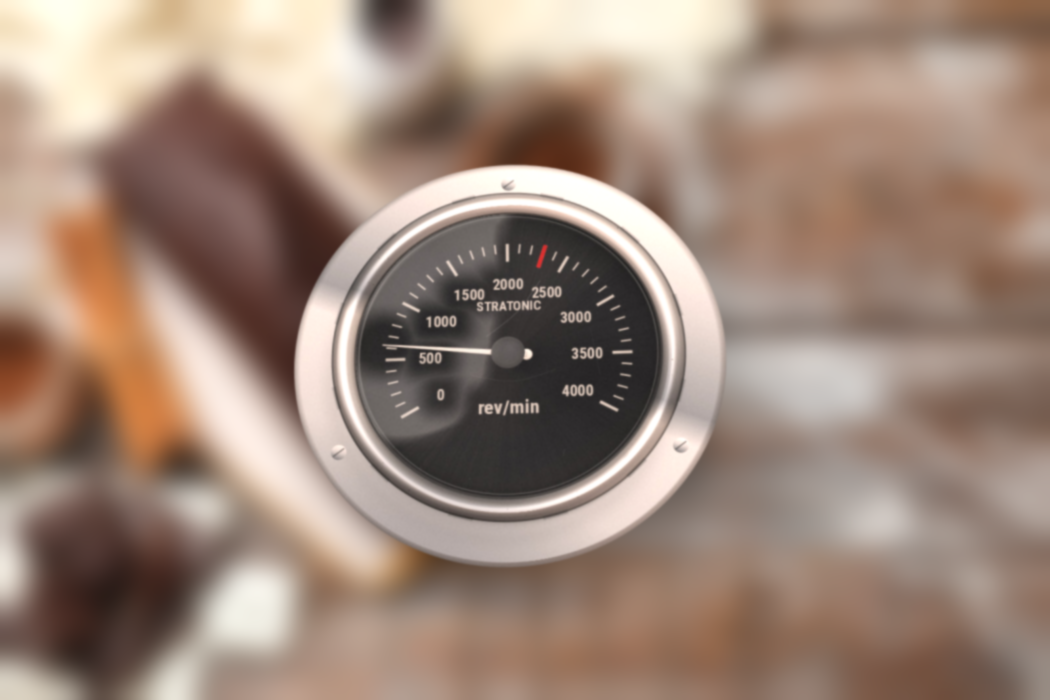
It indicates 600 rpm
